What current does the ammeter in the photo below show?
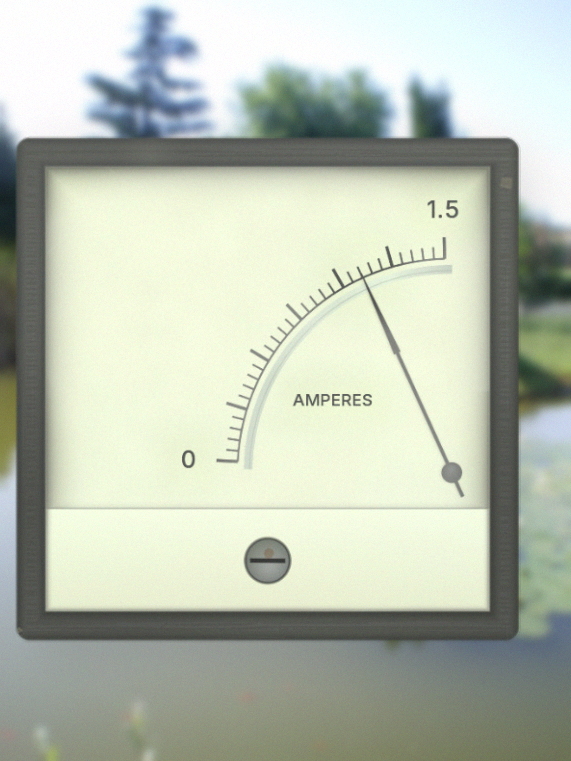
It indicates 1.1 A
